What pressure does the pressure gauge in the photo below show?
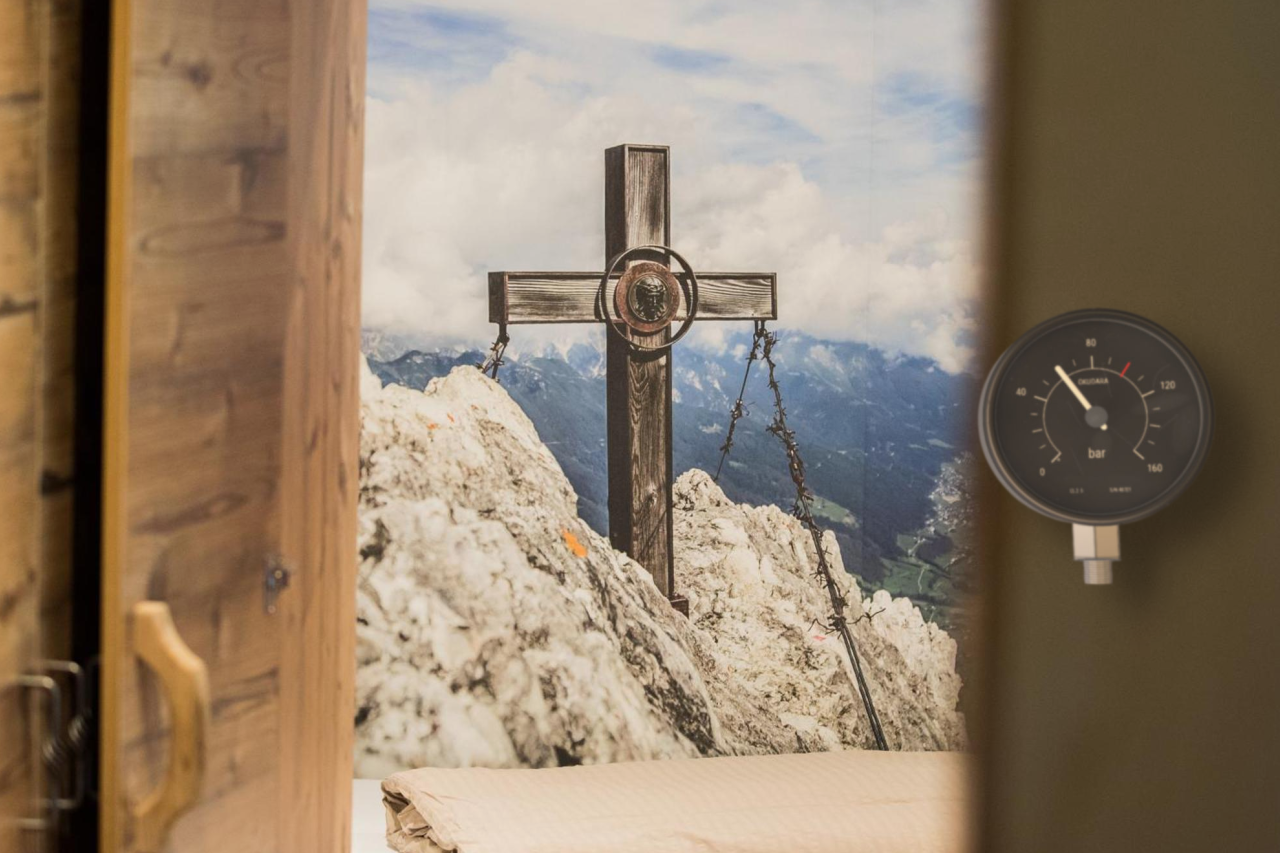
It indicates 60 bar
